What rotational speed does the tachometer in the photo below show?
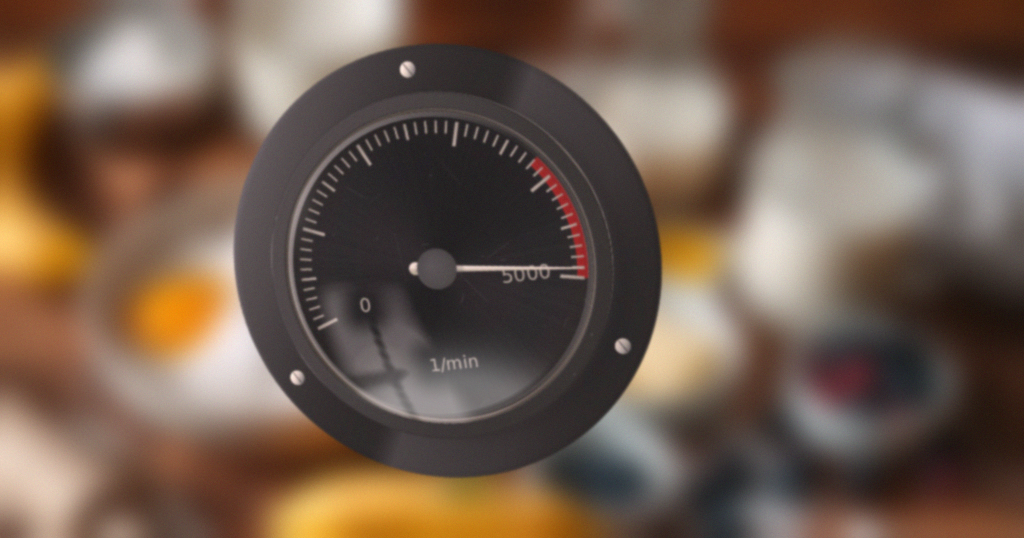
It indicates 4900 rpm
